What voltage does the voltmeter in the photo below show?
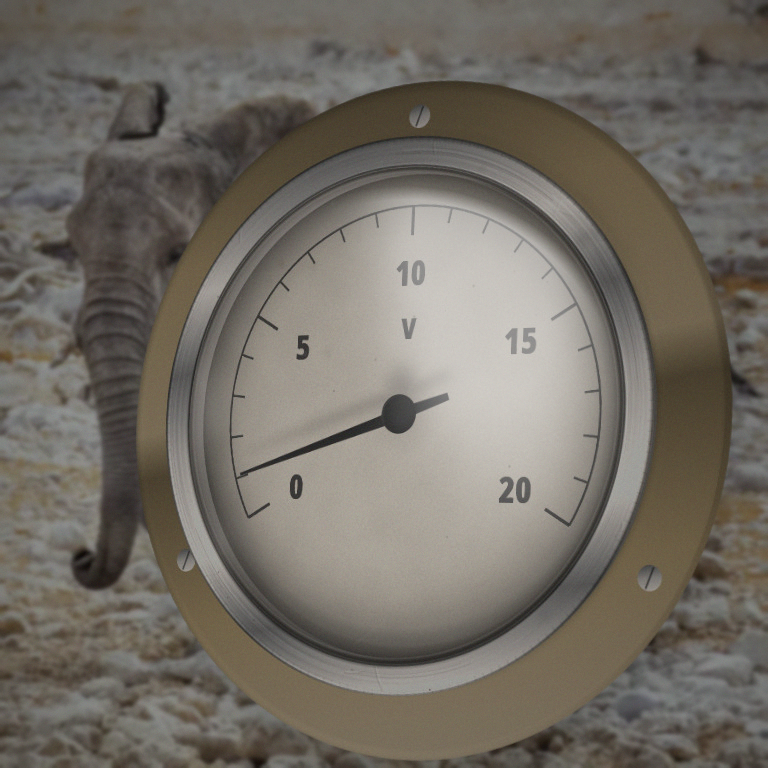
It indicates 1 V
